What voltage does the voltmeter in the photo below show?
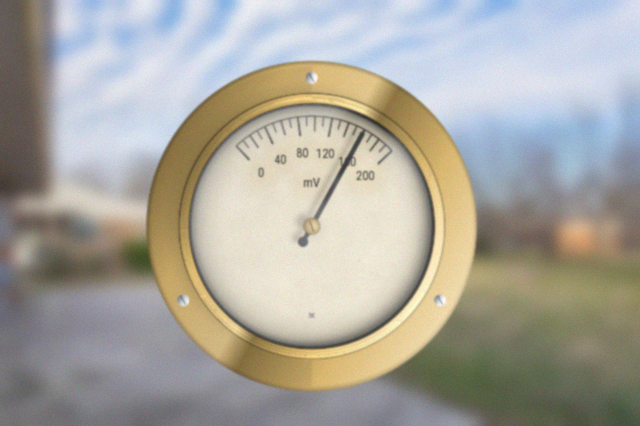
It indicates 160 mV
